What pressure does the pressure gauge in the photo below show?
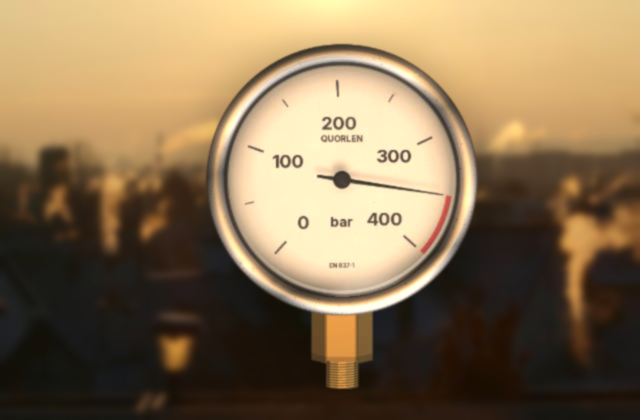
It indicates 350 bar
